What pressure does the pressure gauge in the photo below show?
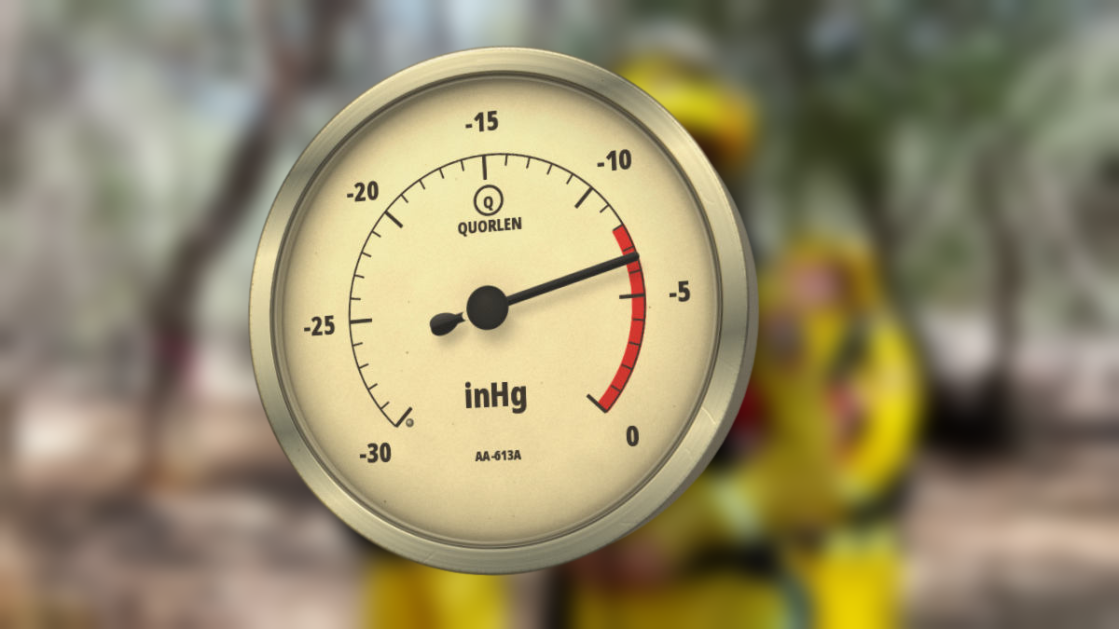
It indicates -6.5 inHg
